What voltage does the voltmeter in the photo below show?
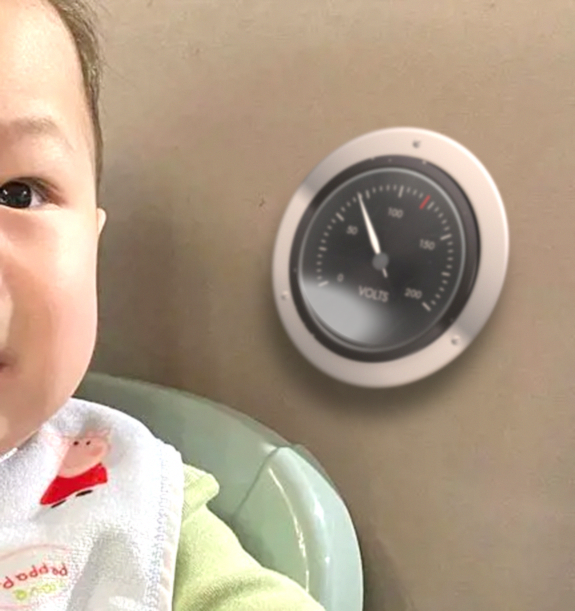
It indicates 70 V
